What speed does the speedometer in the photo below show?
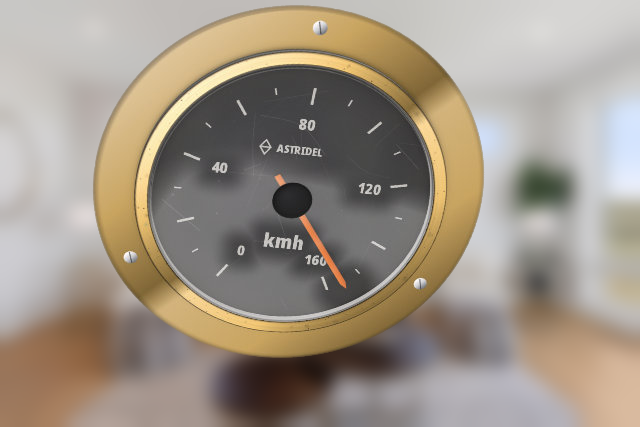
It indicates 155 km/h
